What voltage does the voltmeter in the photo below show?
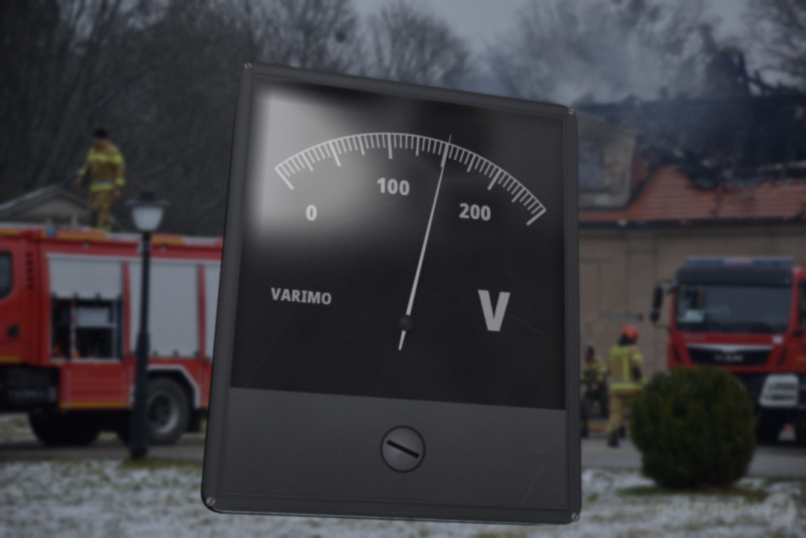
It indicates 150 V
